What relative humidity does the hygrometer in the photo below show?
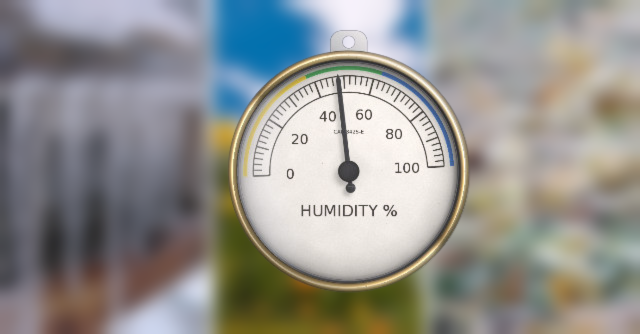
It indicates 48 %
